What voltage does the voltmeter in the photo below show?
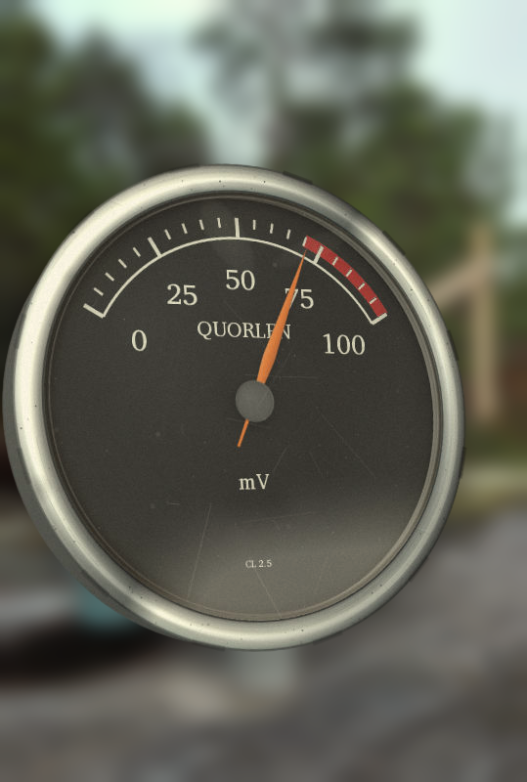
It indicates 70 mV
